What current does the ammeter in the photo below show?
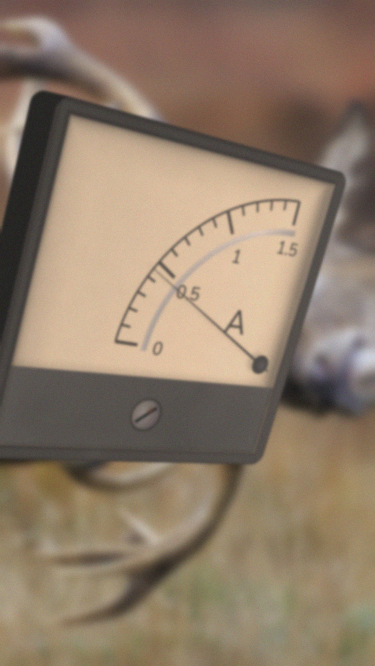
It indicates 0.45 A
